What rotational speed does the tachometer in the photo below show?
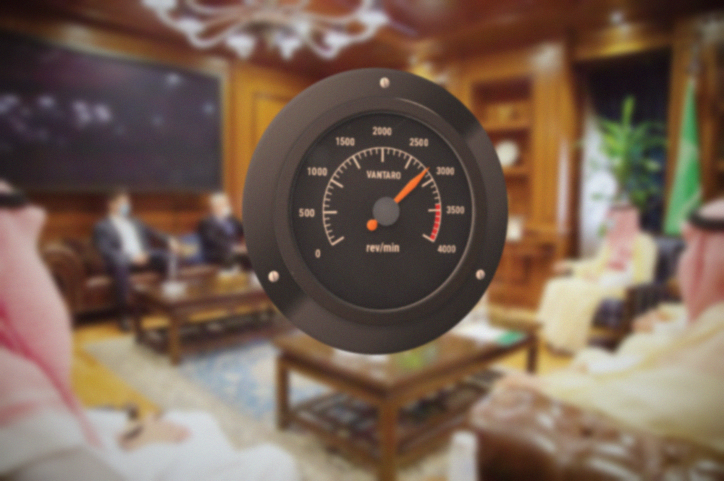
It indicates 2800 rpm
